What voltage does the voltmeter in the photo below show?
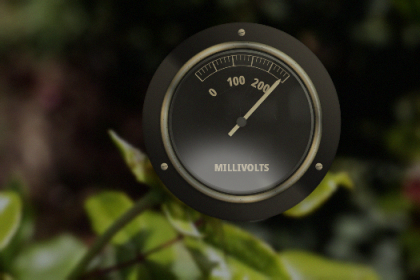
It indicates 240 mV
